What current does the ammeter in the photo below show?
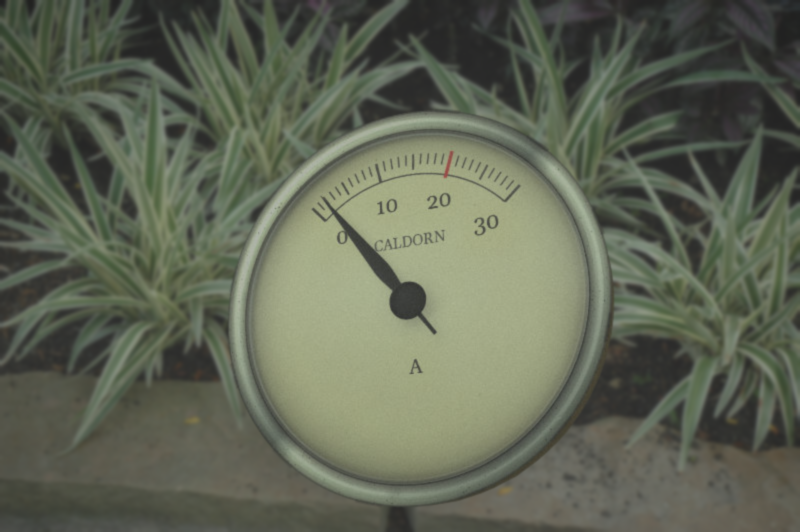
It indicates 2 A
